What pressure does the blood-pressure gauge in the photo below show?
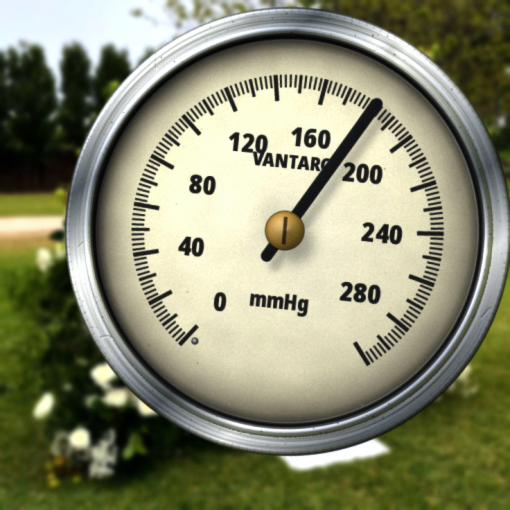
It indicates 182 mmHg
